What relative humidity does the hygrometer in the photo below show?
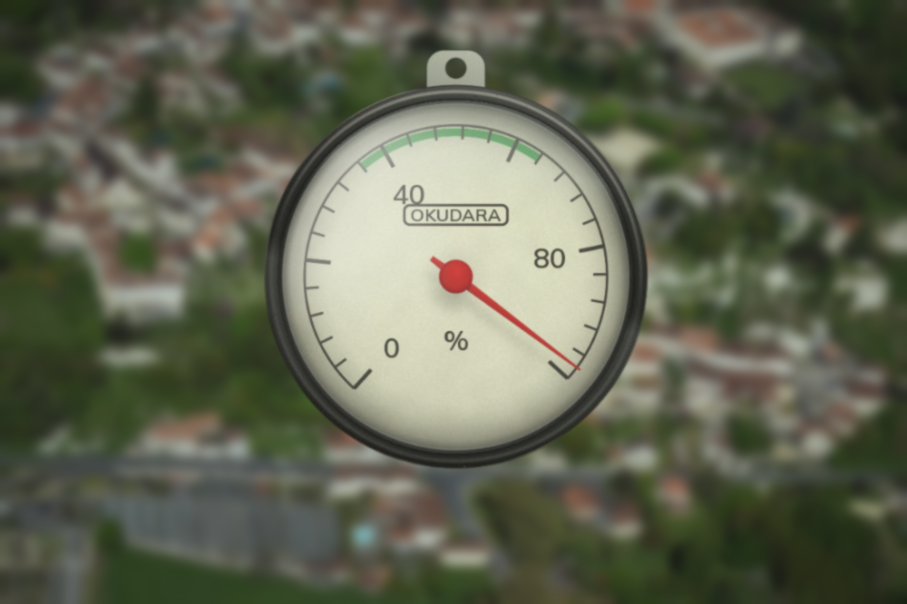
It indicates 98 %
